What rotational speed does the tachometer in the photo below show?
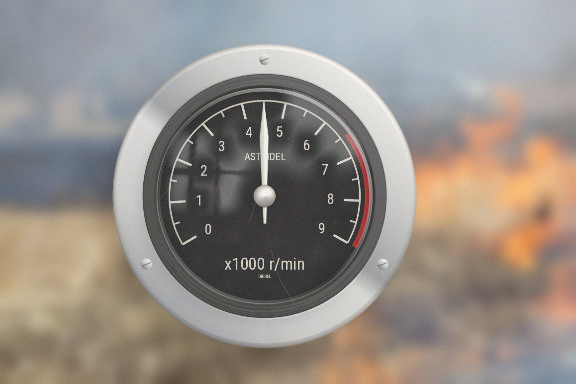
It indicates 4500 rpm
